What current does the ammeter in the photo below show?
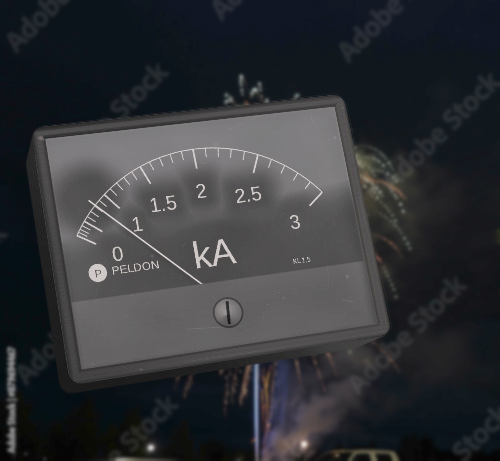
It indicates 0.8 kA
